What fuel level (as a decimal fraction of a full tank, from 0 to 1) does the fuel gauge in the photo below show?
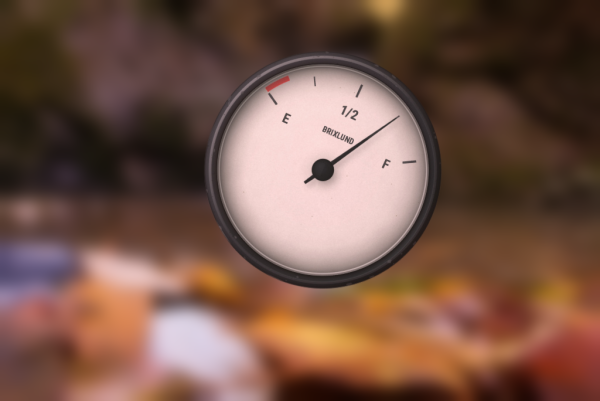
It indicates 0.75
